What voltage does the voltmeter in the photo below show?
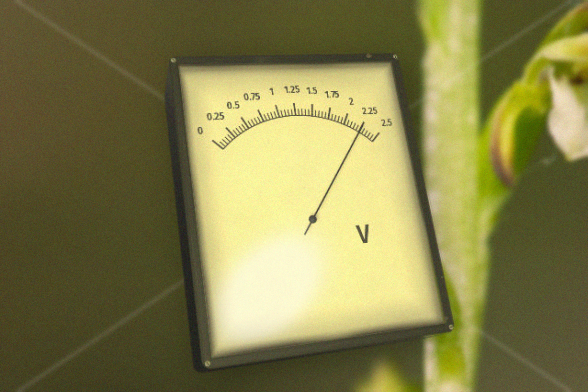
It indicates 2.25 V
